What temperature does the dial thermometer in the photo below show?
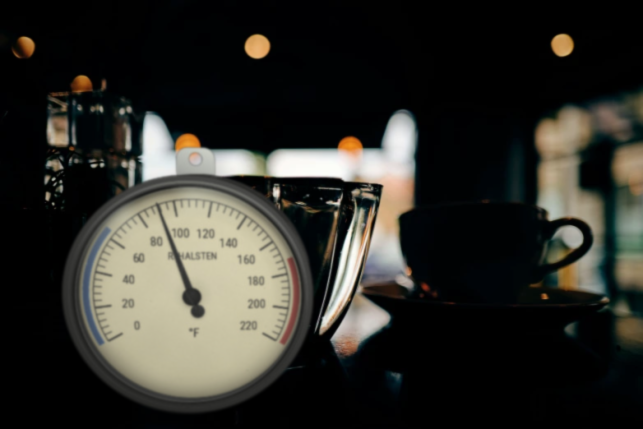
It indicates 92 °F
